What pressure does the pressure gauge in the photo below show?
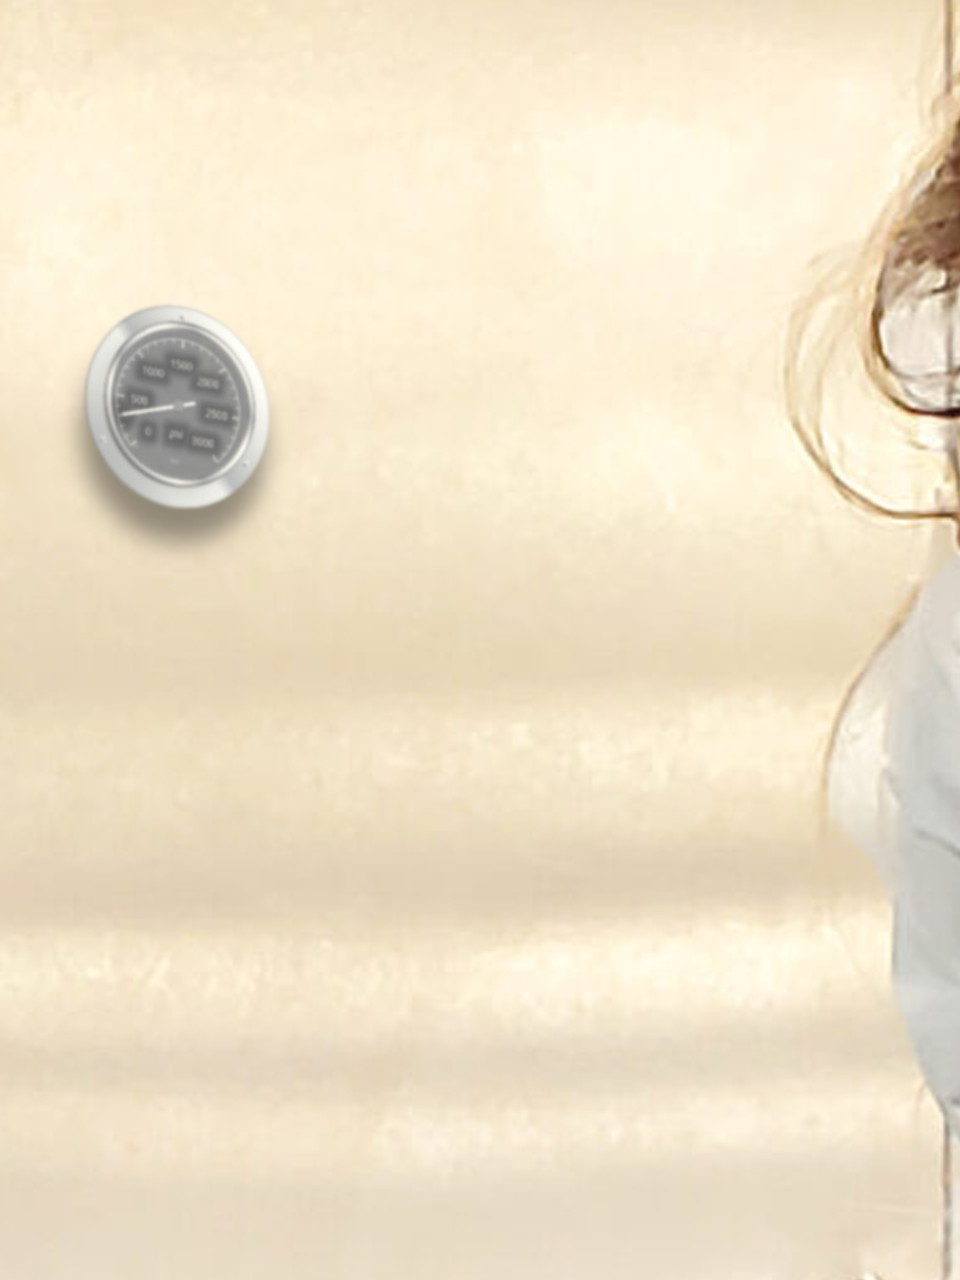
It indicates 300 psi
